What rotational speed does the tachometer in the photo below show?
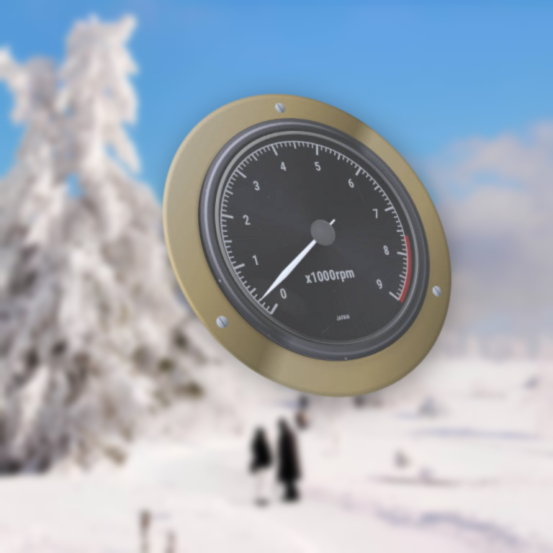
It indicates 300 rpm
